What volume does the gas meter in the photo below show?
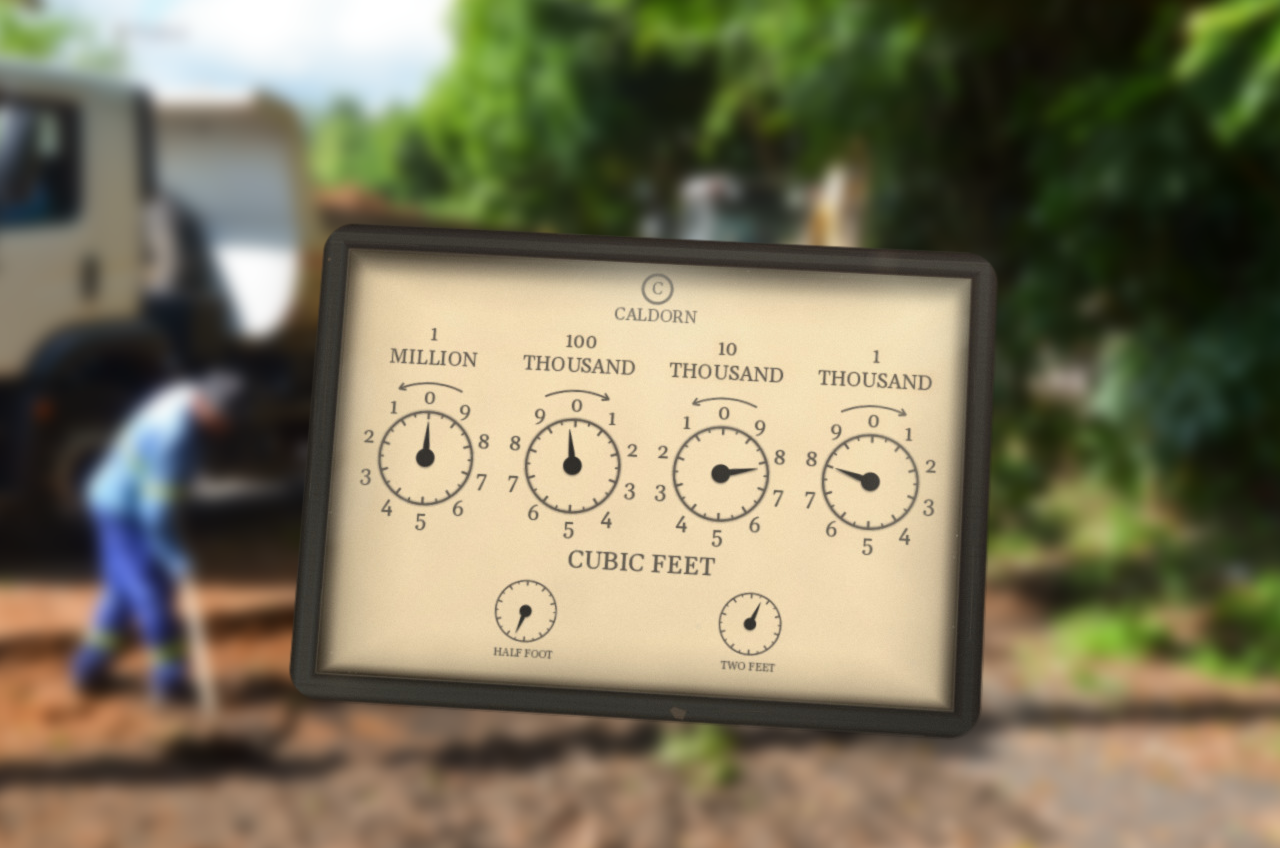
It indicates 997800 ft³
